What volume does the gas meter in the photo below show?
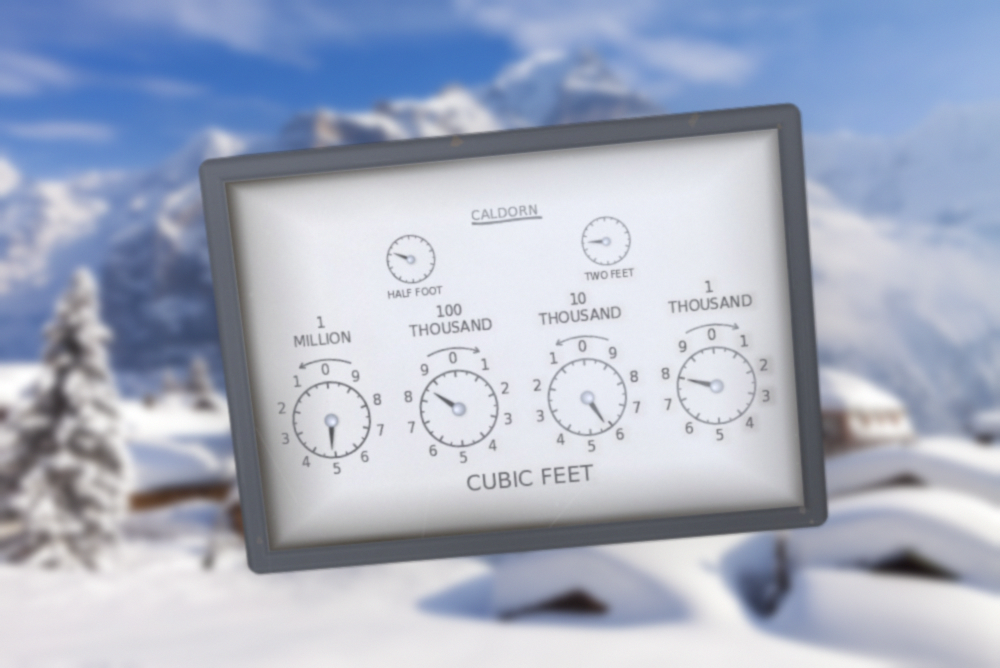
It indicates 485800 ft³
